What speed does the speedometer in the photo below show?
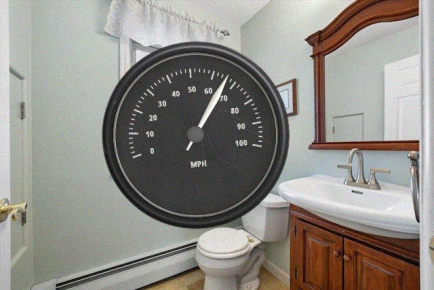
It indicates 66 mph
